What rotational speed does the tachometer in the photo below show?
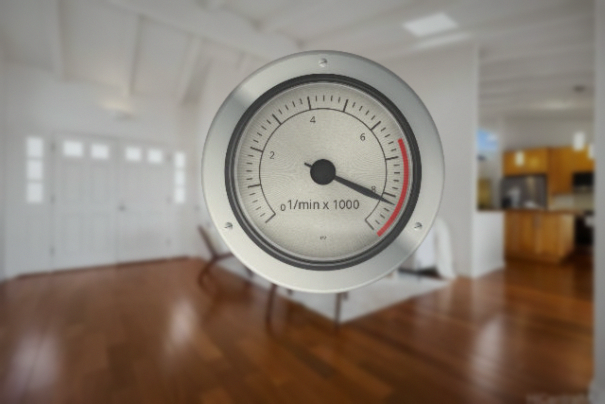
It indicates 8200 rpm
